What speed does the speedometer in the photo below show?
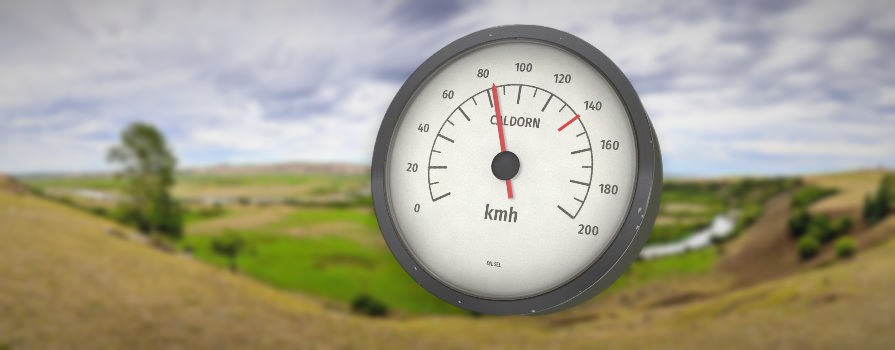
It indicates 85 km/h
